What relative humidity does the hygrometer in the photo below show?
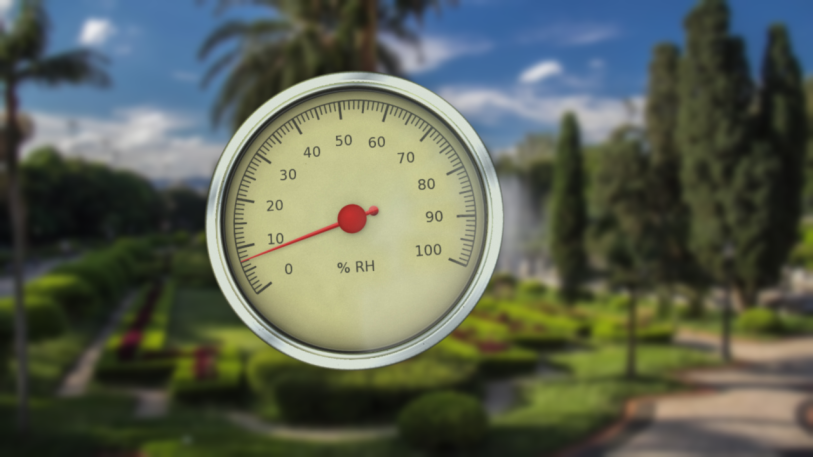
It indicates 7 %
